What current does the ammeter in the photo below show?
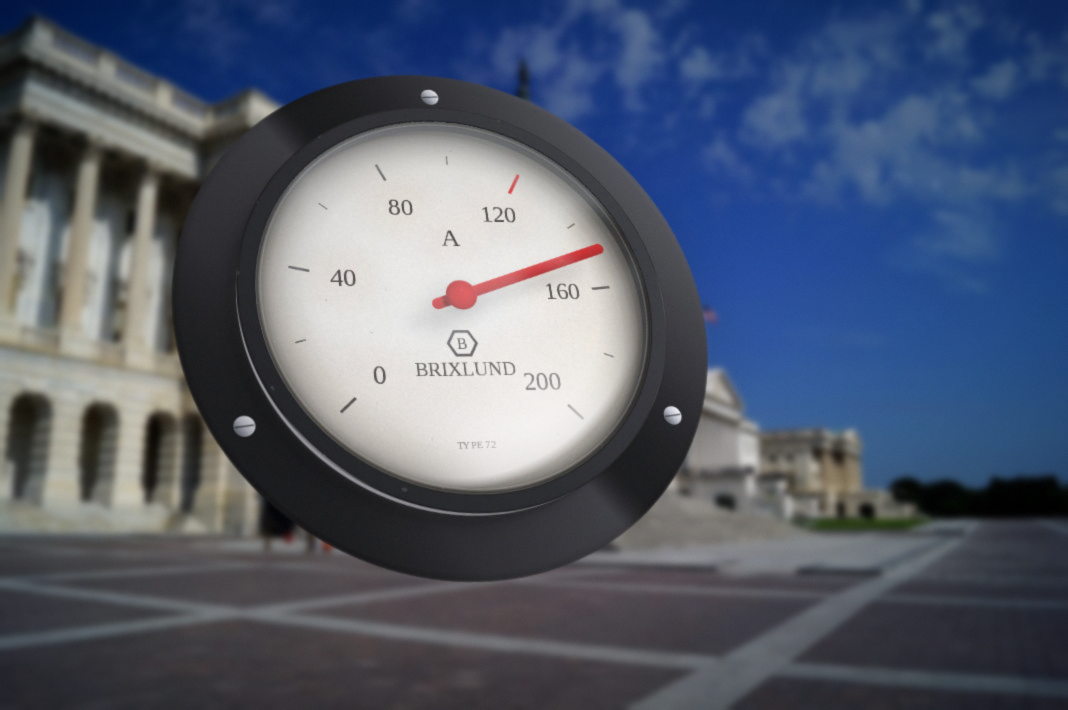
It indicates 150 A
